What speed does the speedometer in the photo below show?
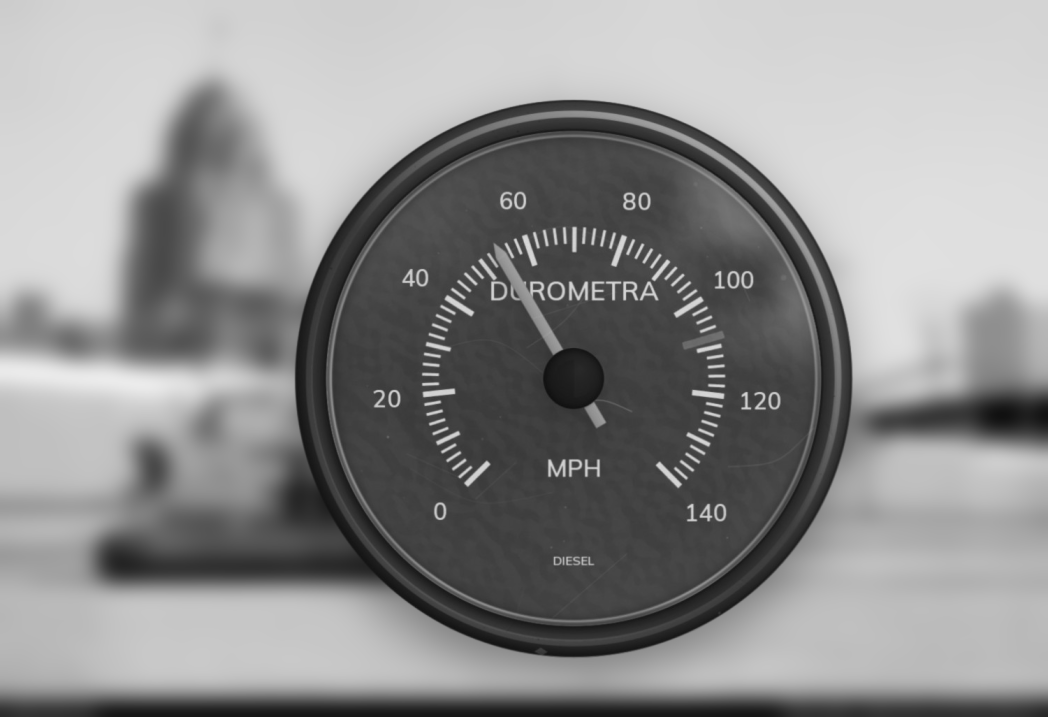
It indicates 54 mph
